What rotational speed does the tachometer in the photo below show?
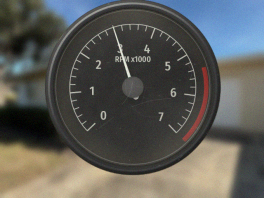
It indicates 3000 rpm
